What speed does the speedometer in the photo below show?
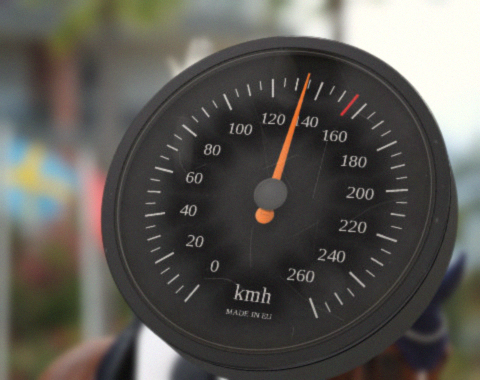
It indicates 135 km/h
